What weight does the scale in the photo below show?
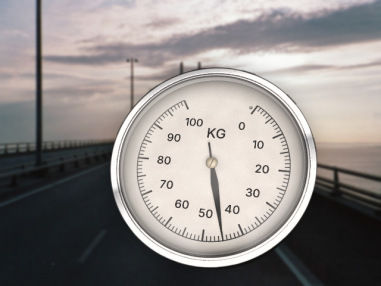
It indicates 45 kg
